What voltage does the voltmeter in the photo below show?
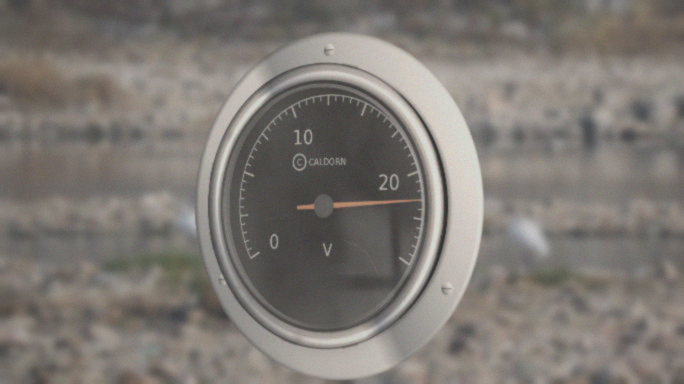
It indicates 21.5 V
